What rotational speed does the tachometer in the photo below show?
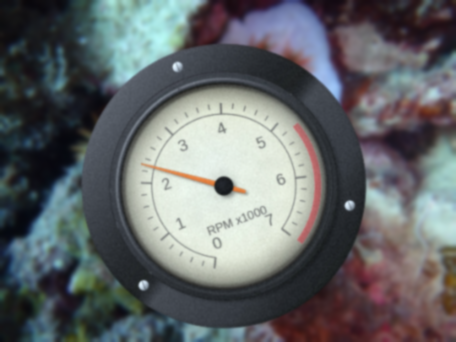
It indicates 2300 rpm
